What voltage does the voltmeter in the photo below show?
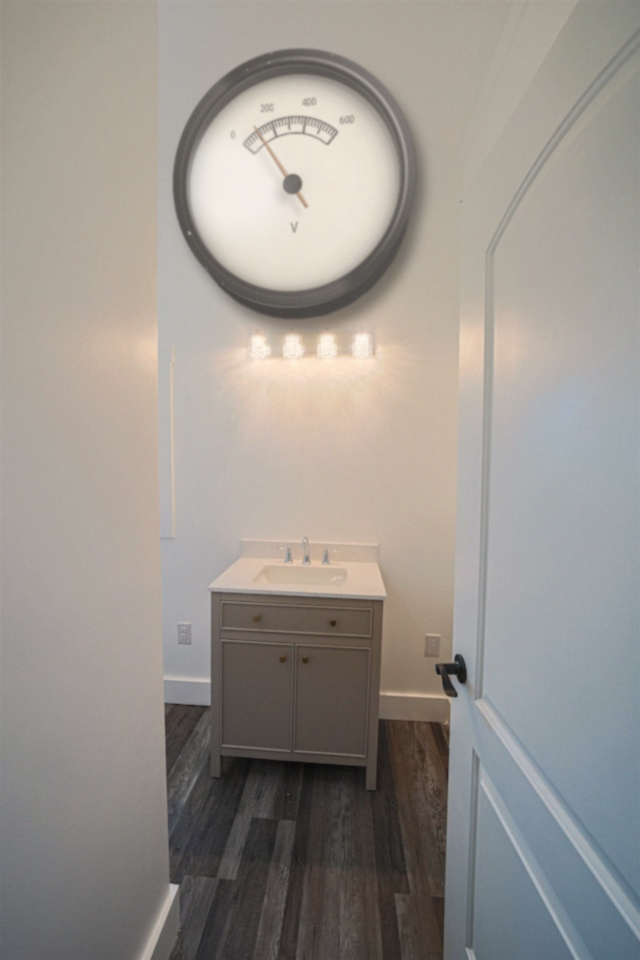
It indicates 100 V
